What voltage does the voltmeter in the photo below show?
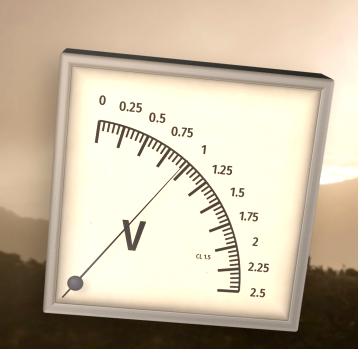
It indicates 0.95 V
